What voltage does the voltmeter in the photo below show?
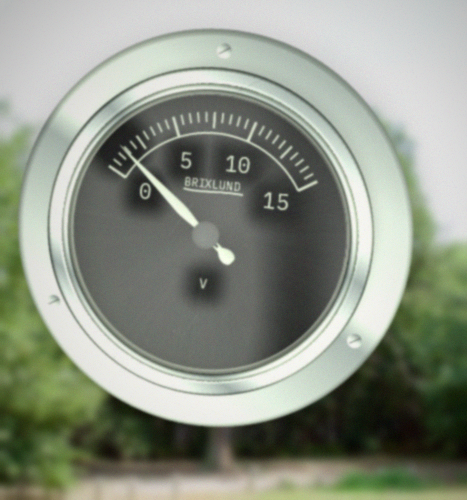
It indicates 1.5 V
